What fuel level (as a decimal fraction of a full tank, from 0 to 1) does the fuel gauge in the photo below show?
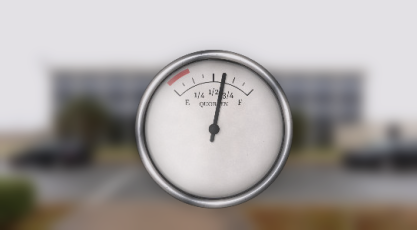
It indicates 0.625
